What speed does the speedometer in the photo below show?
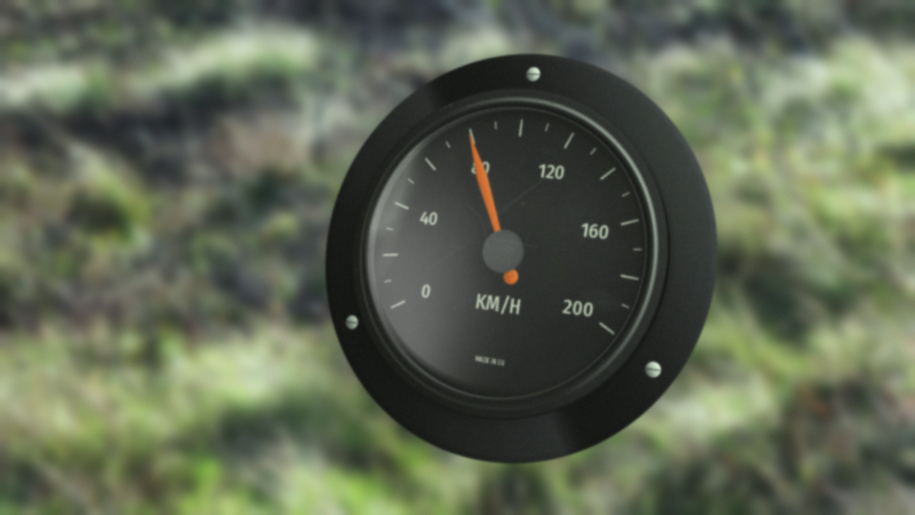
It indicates 80 km/h
